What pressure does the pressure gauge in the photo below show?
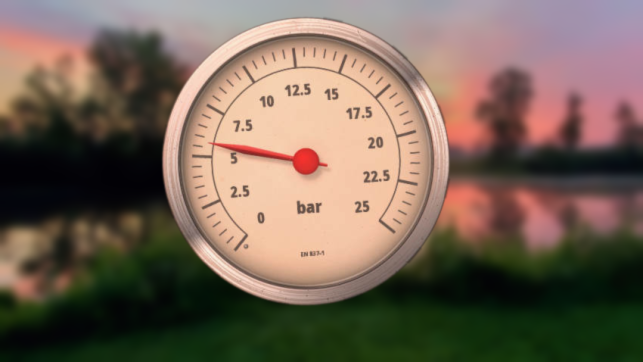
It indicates 5.75 bar
